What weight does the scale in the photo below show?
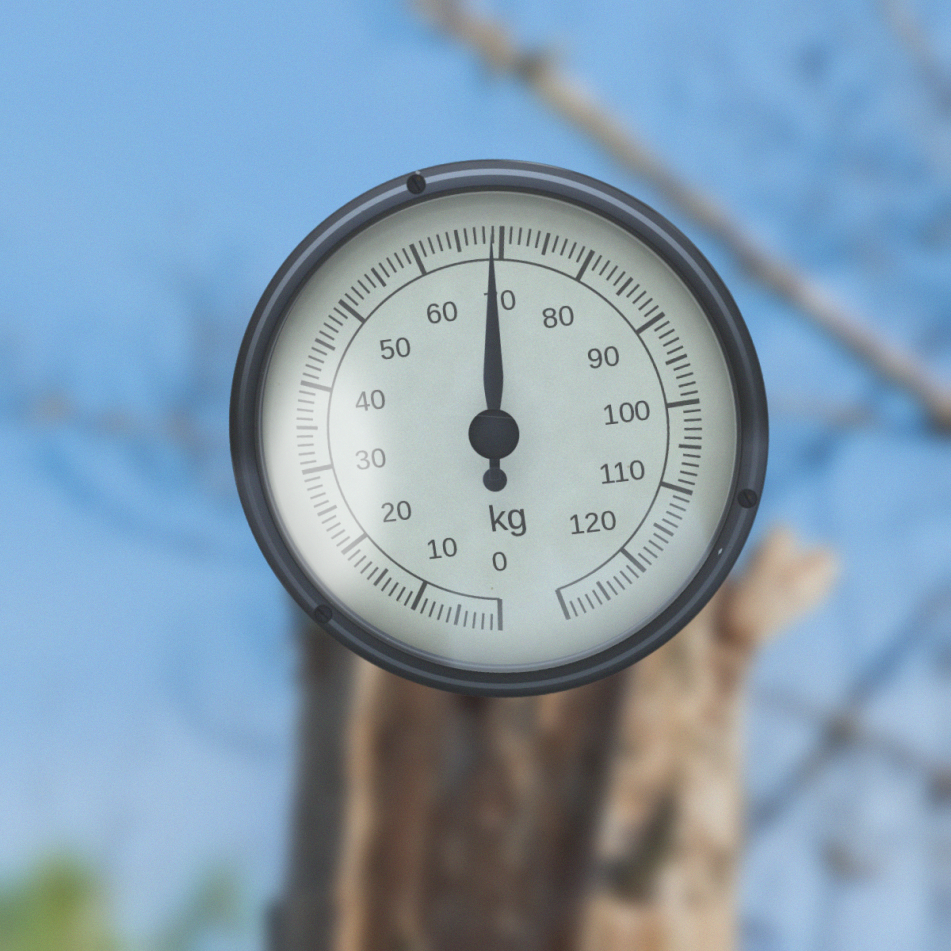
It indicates 69 kg
